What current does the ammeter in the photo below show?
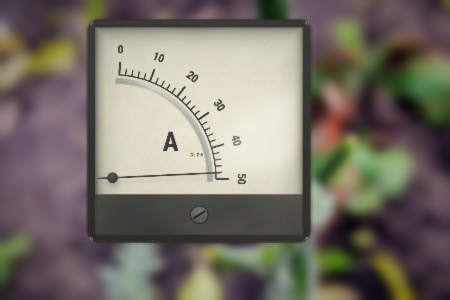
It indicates 48 A
